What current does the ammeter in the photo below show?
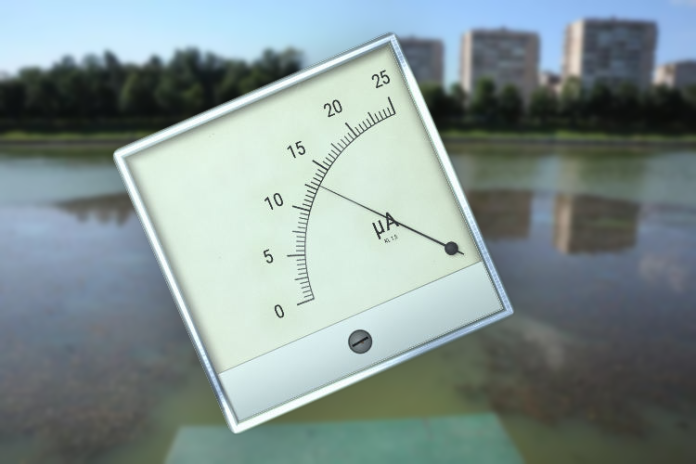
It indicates 13 µA
